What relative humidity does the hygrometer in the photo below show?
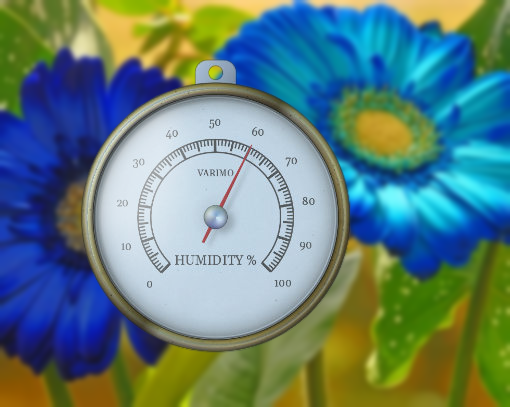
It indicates 60 %
